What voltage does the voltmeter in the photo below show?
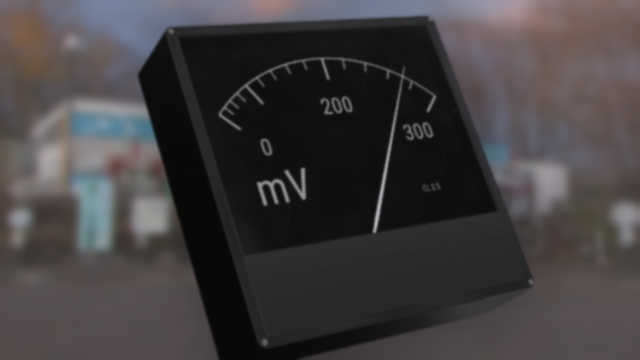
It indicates 270 mV
